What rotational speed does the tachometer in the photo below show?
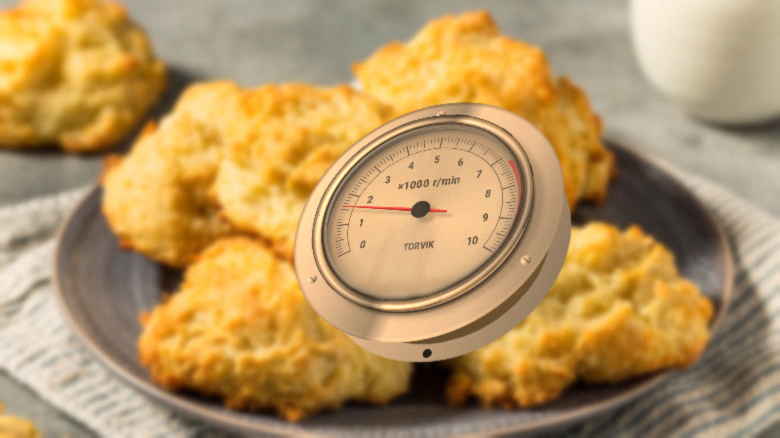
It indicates 1500 rpm
